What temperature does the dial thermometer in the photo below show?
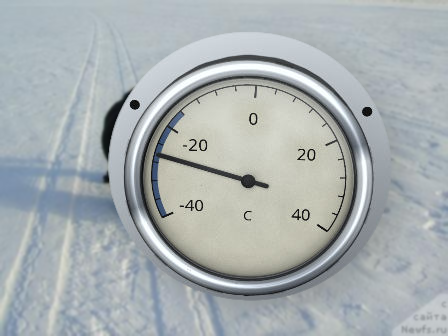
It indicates -26 °C
